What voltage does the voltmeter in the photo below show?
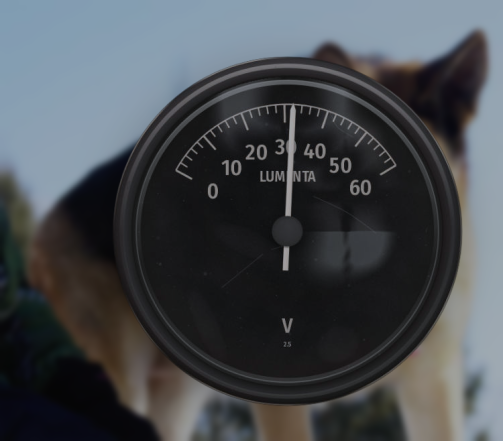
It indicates 32 V
